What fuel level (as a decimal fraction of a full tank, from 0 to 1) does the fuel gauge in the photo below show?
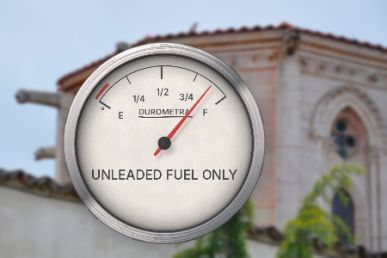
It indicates 0.875
